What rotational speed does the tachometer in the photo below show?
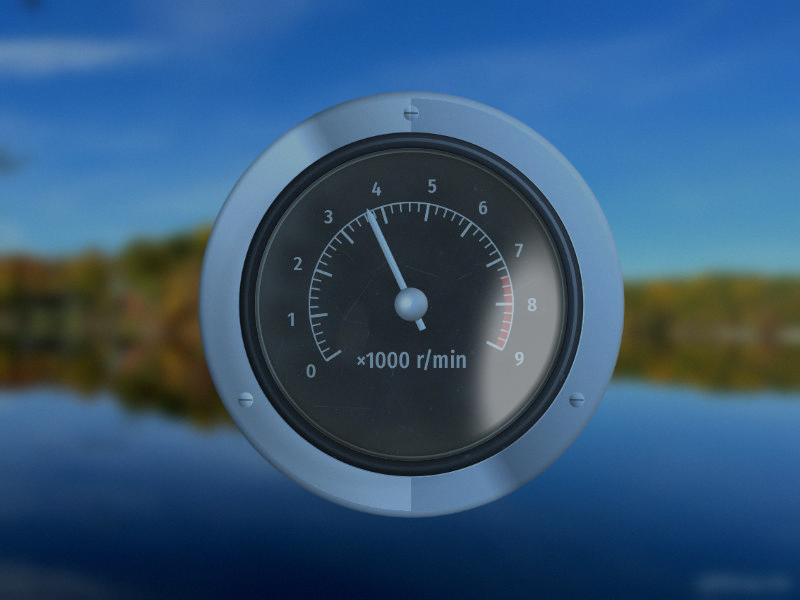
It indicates 3700 rpm
